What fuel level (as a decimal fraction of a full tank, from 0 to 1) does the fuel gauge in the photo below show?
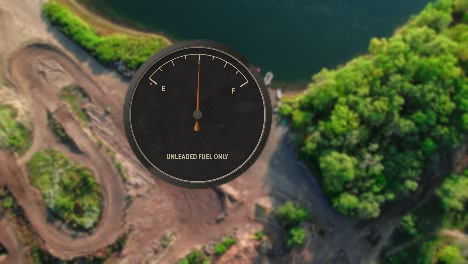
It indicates 0.5
